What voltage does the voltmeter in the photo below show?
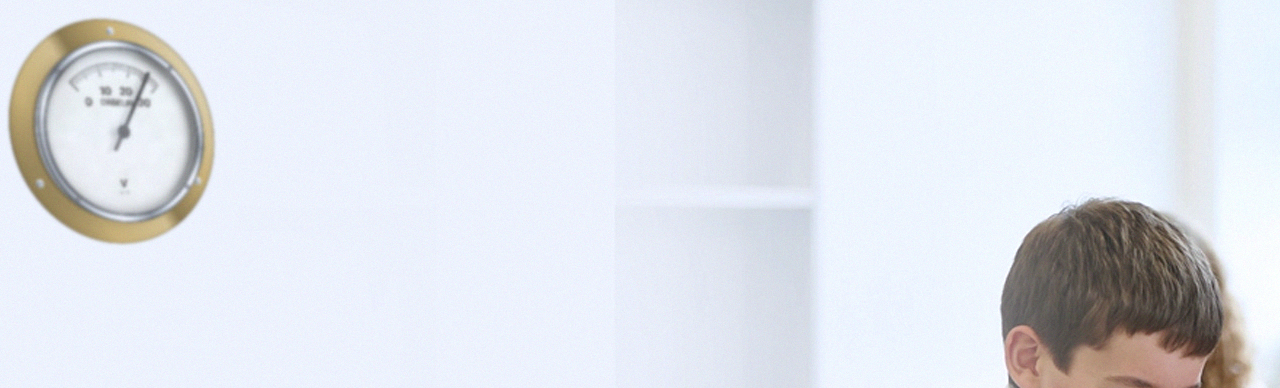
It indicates 25 V
